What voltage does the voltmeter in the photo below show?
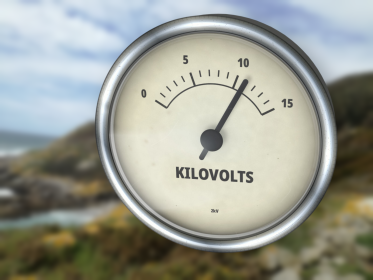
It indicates 11 kV
